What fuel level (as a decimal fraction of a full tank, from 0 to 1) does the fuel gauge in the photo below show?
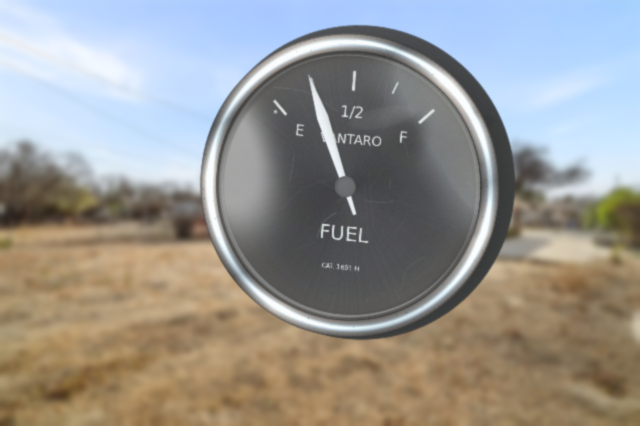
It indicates 0.25
